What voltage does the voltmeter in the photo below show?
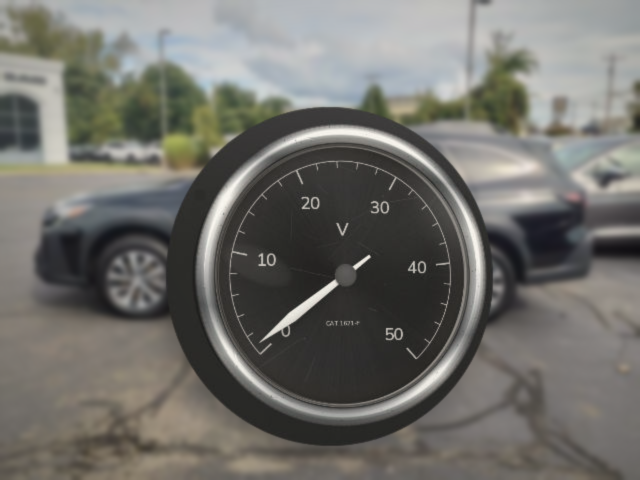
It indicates 1 V
